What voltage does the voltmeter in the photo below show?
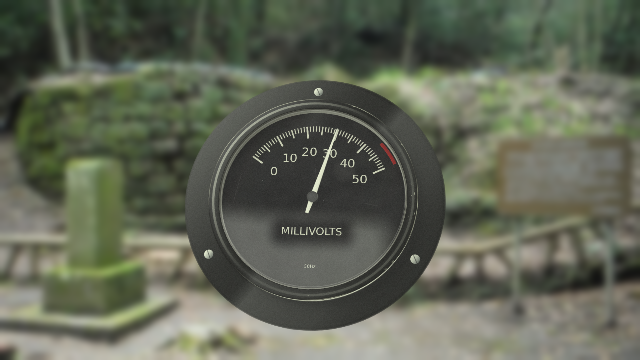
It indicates 30 mV
